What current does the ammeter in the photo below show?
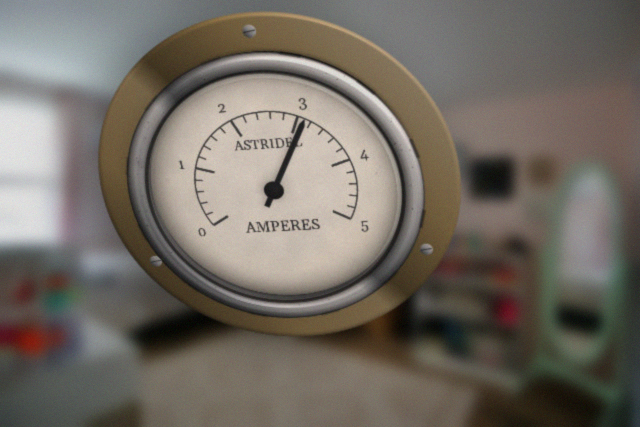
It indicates 3.1 A
